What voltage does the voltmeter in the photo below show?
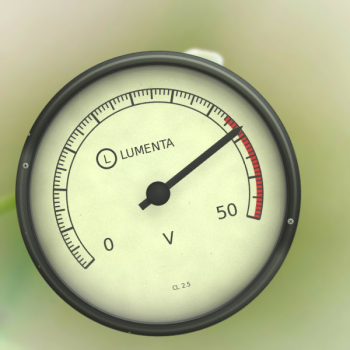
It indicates 39 V
